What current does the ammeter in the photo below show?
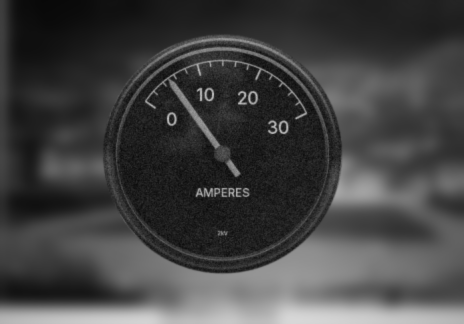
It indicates 5 A
